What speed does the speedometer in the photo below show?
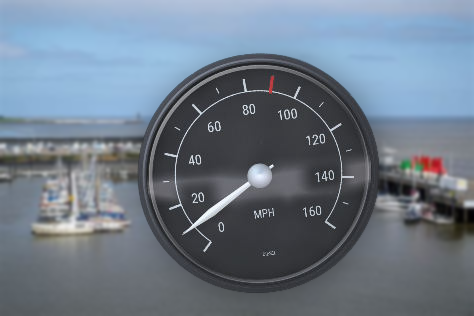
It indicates 10 mph
